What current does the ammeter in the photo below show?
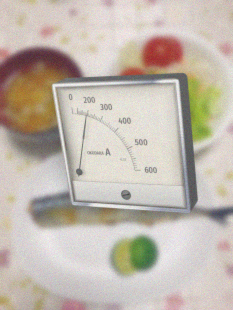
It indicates 200 A
